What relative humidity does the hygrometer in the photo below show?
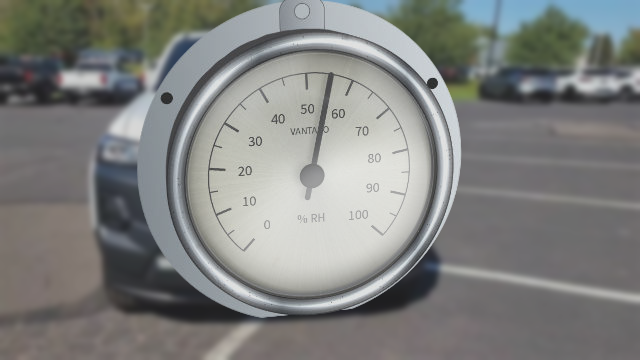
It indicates 55 %
